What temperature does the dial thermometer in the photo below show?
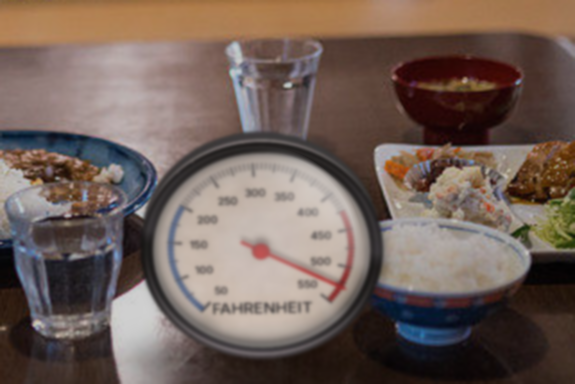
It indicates 525 °F
